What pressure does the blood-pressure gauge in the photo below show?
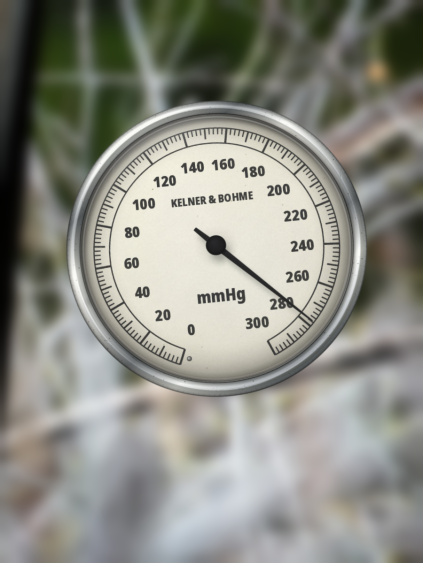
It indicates 278 mmHg
